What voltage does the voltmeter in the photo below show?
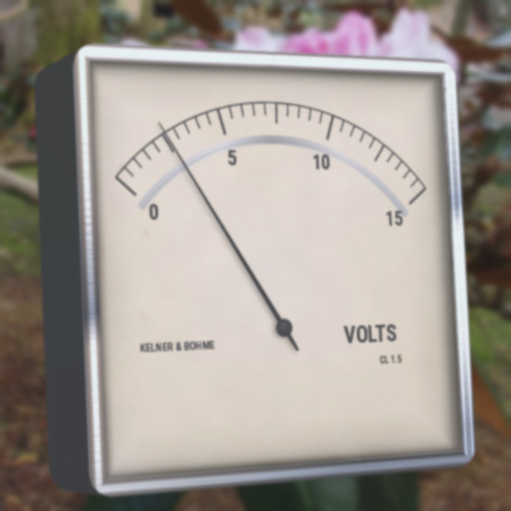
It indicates 2.5 V
